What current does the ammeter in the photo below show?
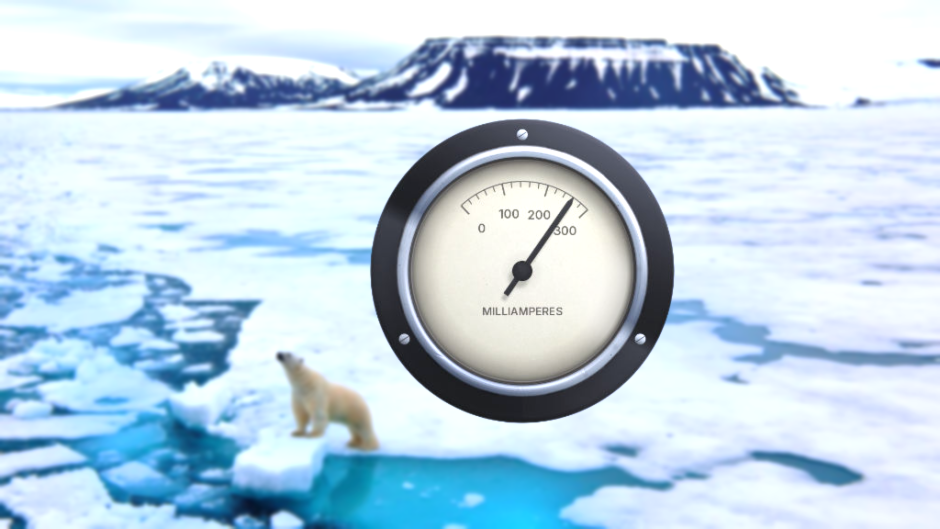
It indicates 260 mA
